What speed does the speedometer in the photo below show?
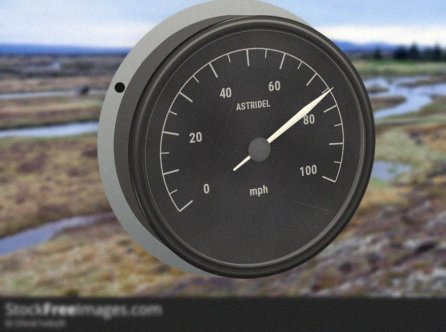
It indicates 75 mph
